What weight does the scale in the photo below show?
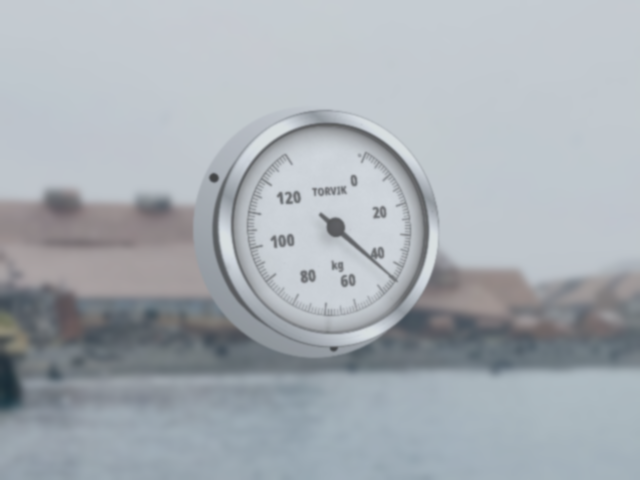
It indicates 45 kg
